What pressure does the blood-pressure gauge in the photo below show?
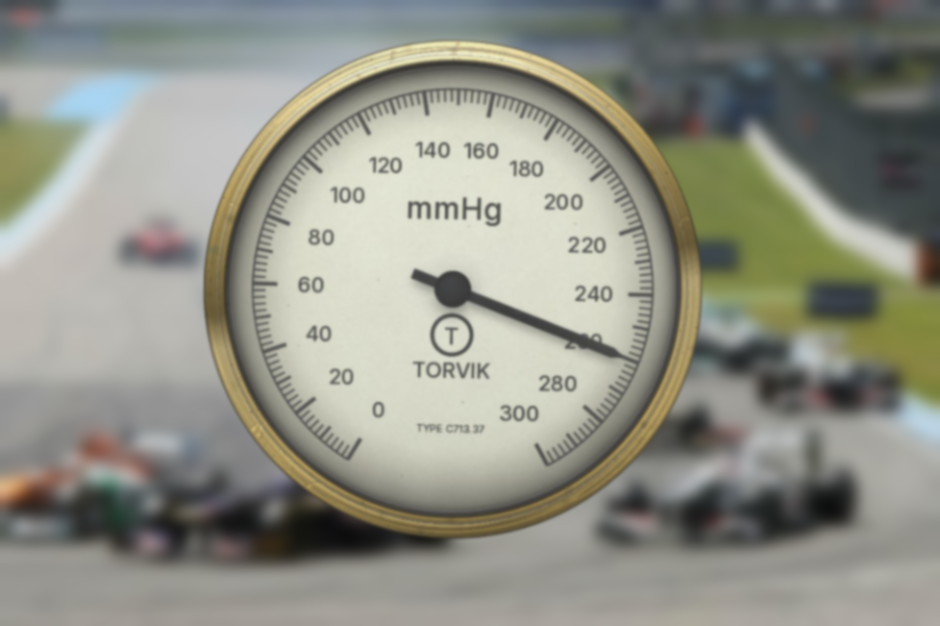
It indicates 260 mmHg
